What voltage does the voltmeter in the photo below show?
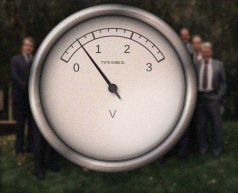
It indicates 0.6 V
